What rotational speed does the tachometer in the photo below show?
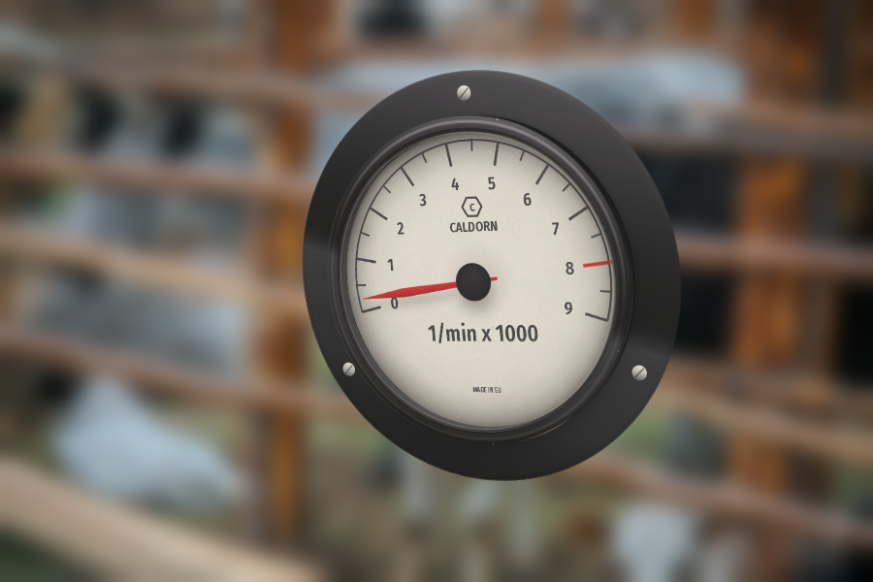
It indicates 250 rpm
